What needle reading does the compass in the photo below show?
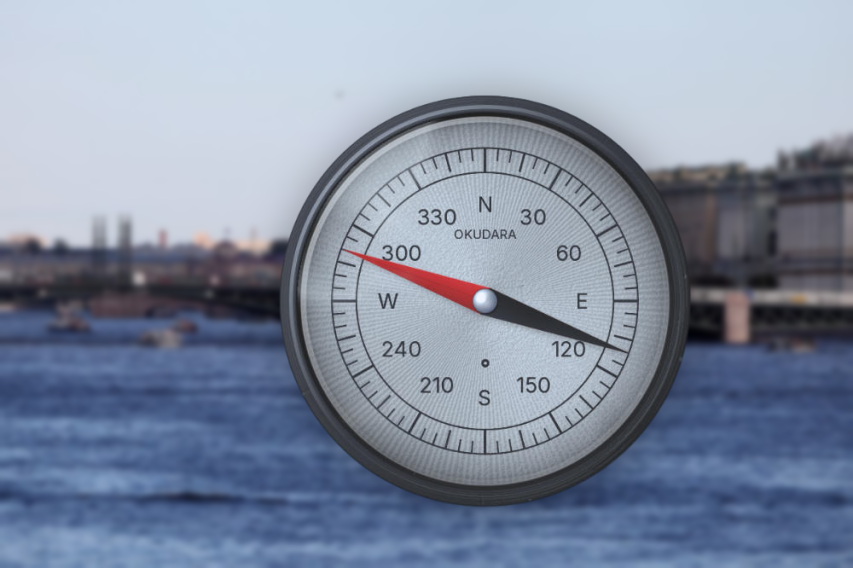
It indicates 290 °
